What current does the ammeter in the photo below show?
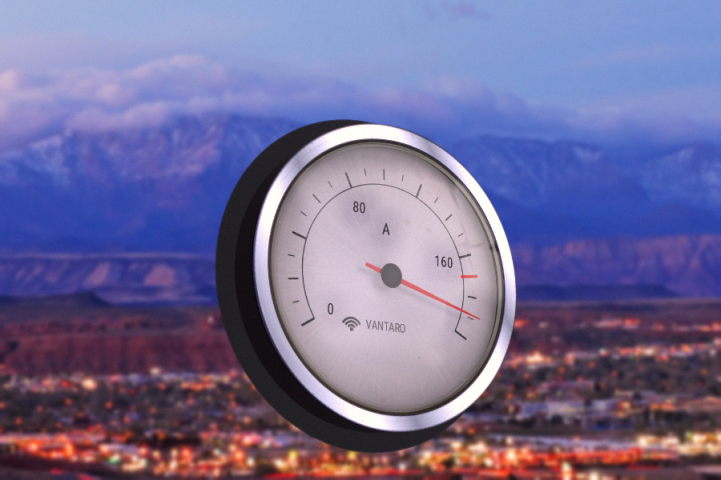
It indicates 190 A
